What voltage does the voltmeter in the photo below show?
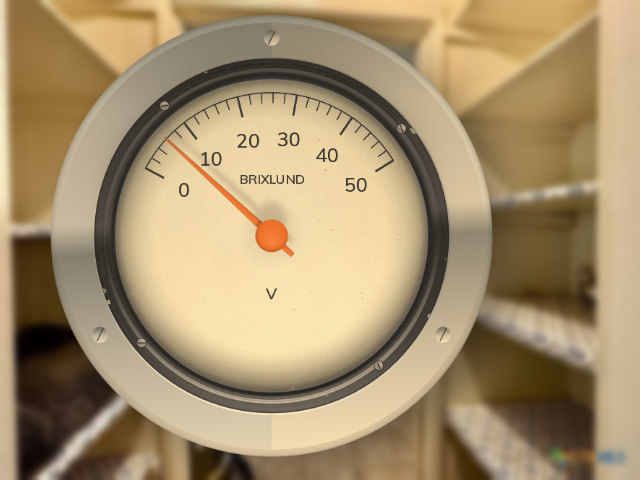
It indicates 6 V
